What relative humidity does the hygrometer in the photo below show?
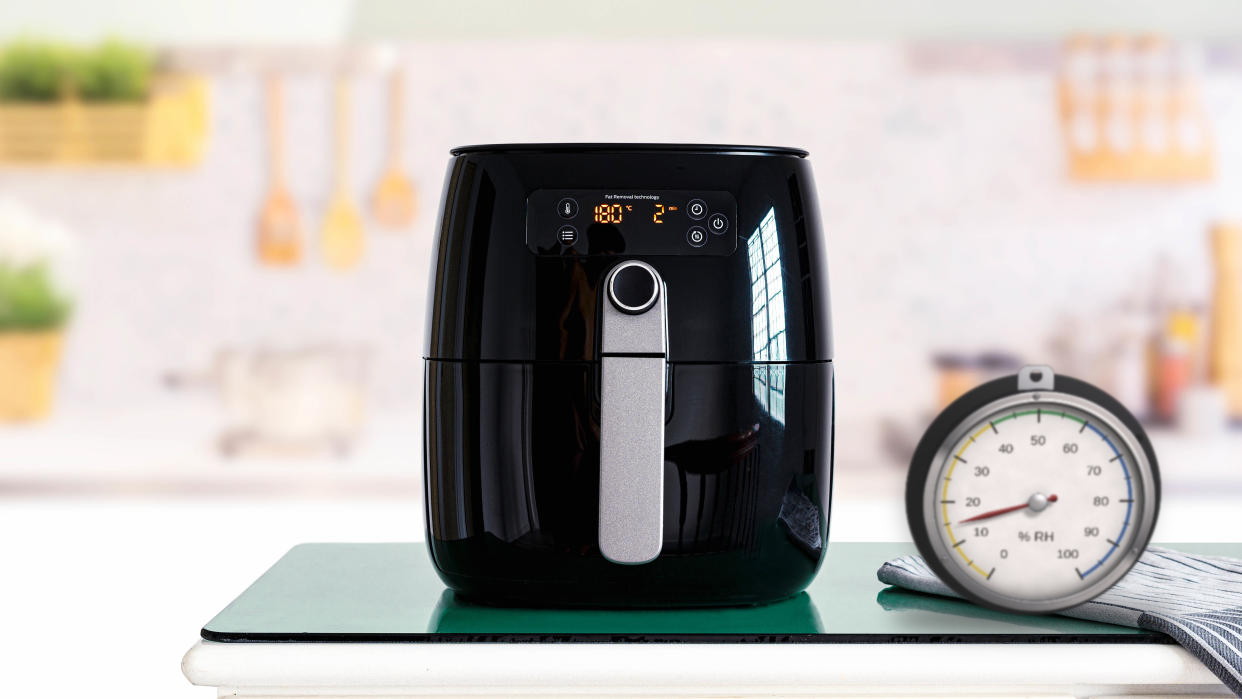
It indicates 15 %
